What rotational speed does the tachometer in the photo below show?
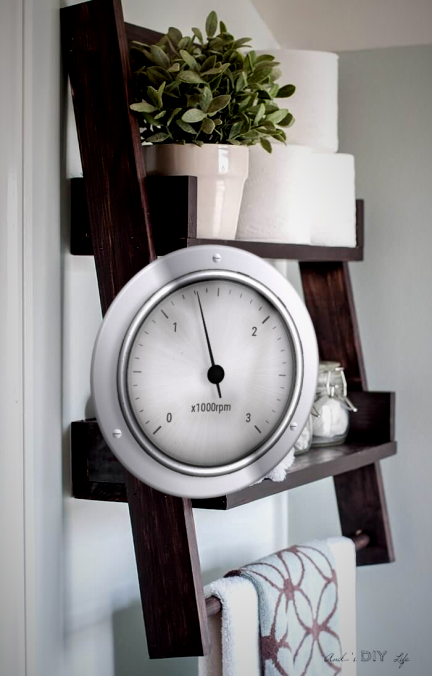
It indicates 1300 rpm
